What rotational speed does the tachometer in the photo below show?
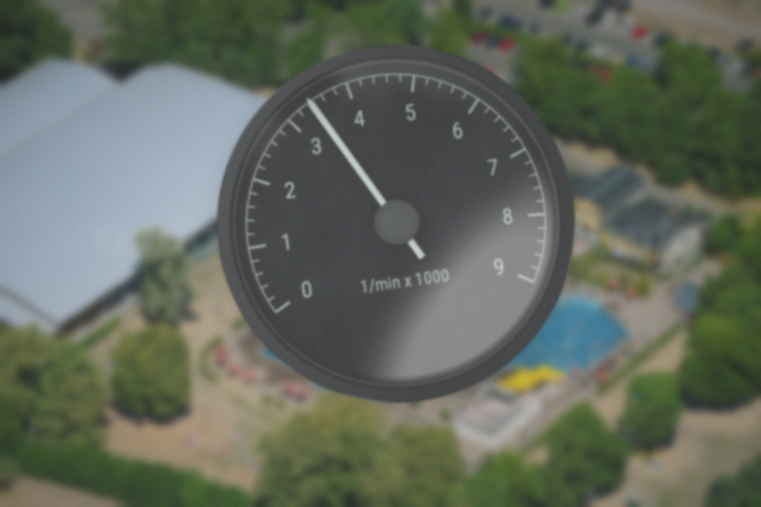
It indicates 3400 rpm
